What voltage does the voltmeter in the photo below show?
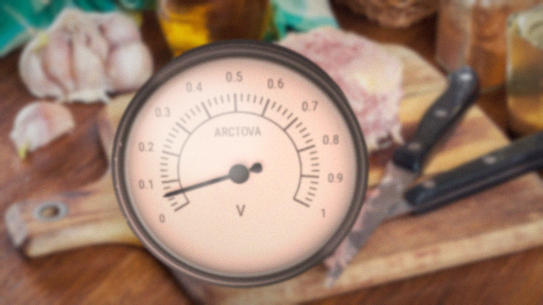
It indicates 0.06 V
